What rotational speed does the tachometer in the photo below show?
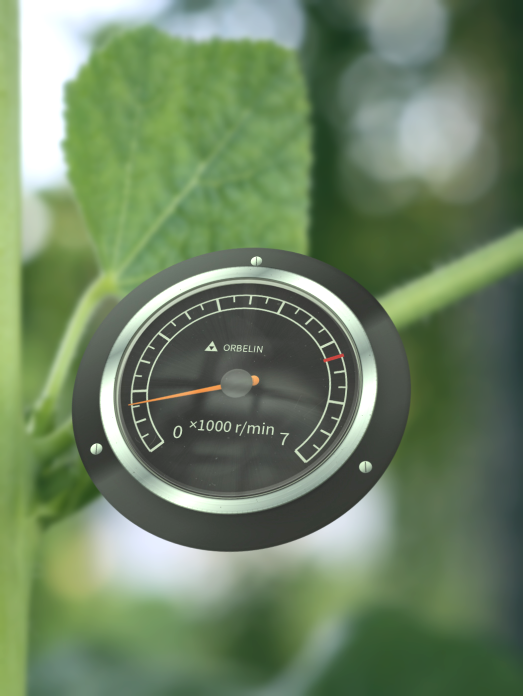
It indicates 750 rpm
